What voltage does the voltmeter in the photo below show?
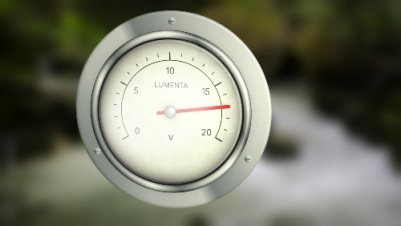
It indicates 17 V
